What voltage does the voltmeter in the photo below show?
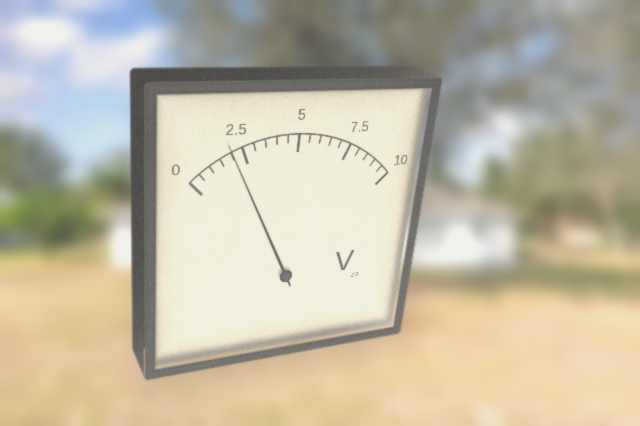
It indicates 2 V
